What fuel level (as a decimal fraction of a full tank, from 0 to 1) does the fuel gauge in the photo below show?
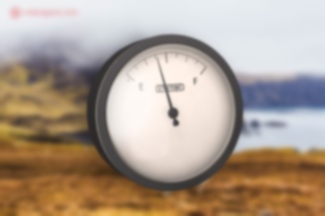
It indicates 0.375
